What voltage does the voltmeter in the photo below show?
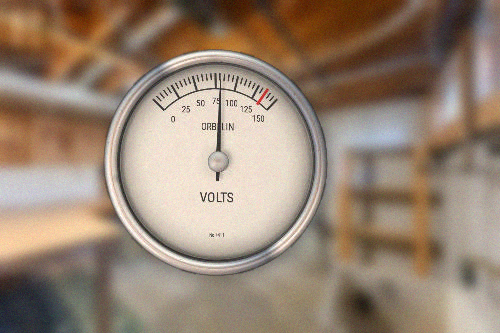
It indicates 80 V
